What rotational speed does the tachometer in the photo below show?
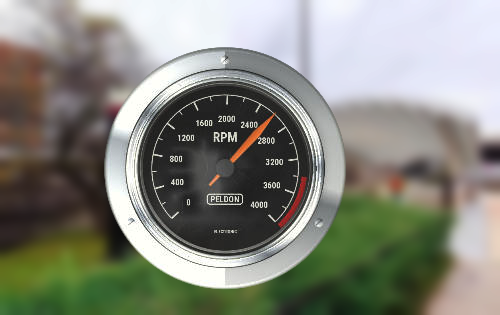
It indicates 2600 rpm
